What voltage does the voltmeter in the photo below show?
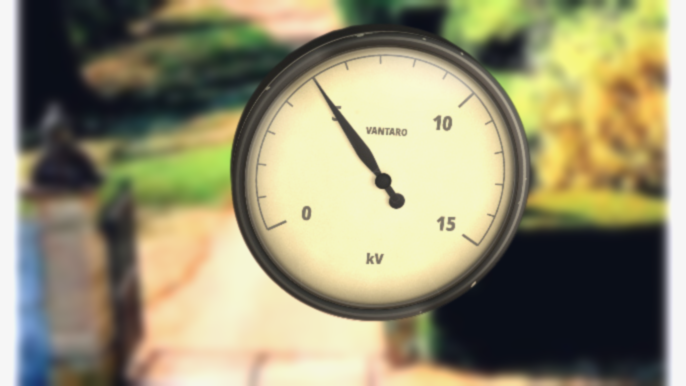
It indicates 5 kV
